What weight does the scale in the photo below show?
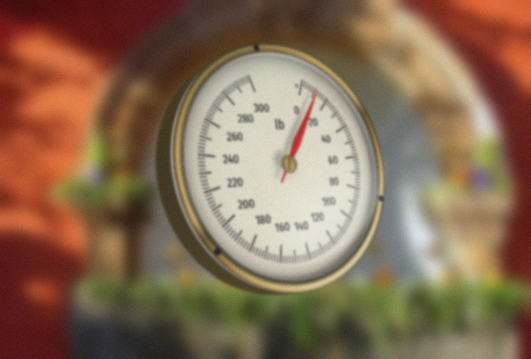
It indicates 10 lb
